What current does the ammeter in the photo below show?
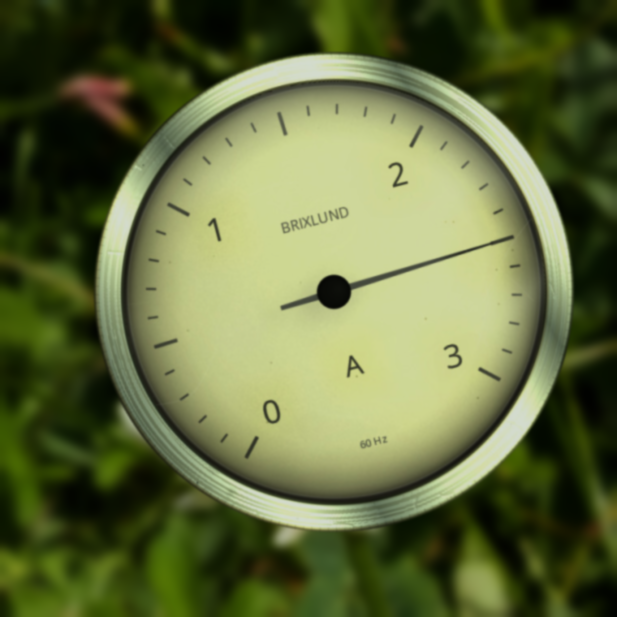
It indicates 2.5 A
